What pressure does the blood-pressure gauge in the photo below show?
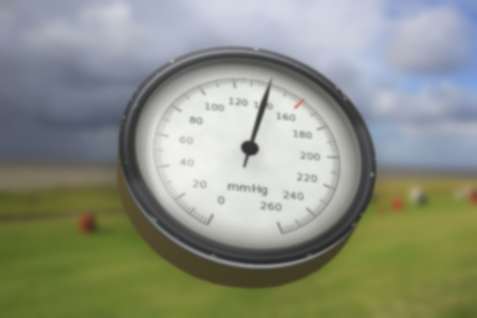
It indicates 140 mmHg
